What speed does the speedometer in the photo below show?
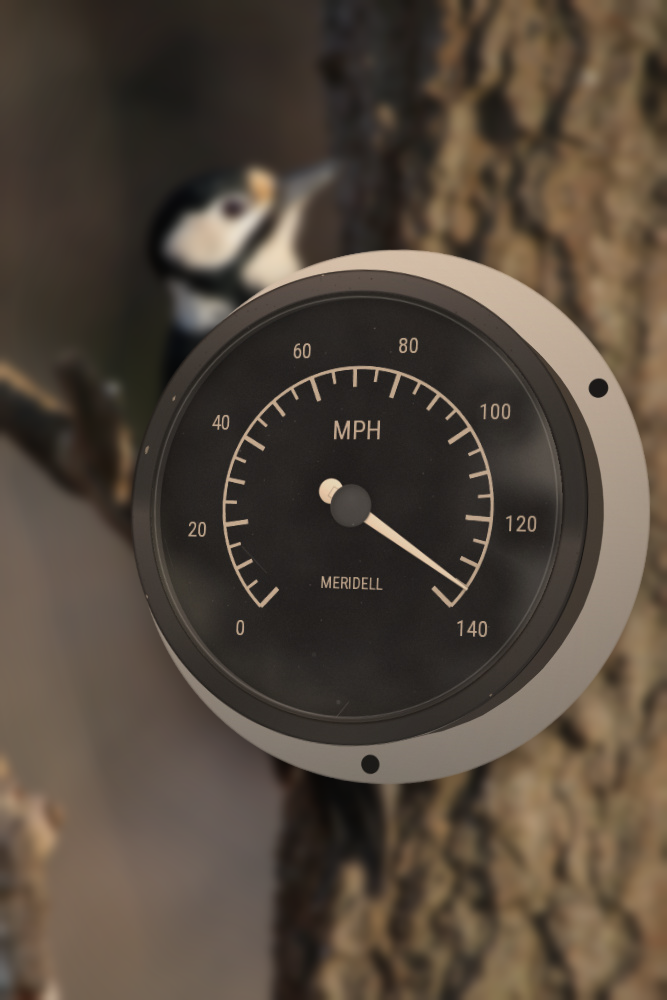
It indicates 135 mph
